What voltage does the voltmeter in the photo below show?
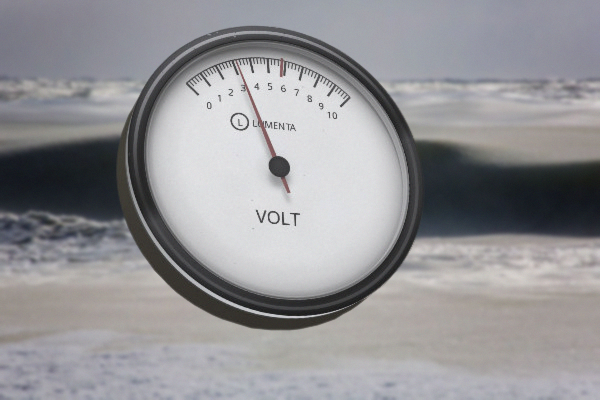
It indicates 3 V
